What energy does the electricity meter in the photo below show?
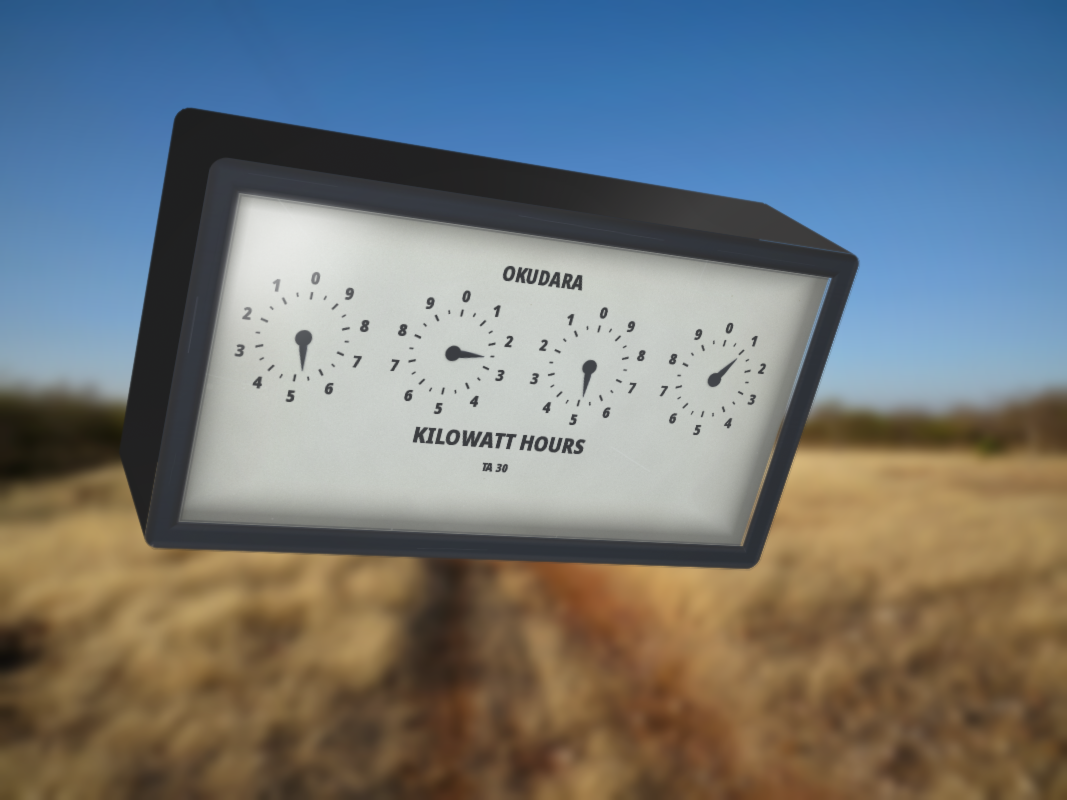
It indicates 5251 kWh
